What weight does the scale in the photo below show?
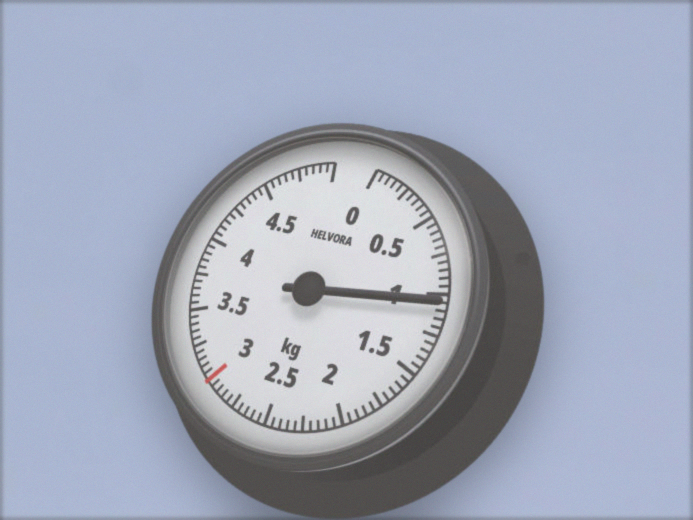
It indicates 1.05 kg
